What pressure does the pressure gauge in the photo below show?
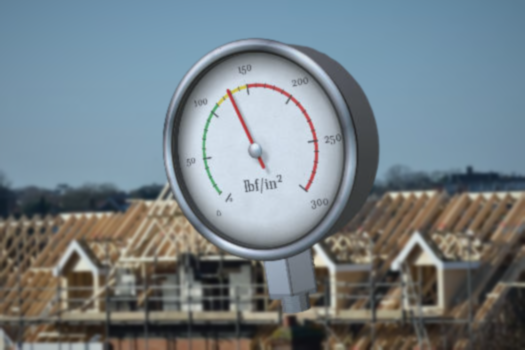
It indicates 130 psi
